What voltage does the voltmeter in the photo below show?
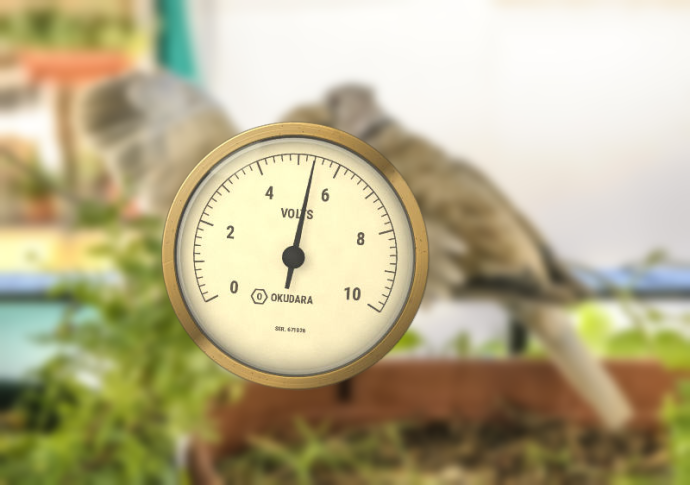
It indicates 5.4 V
